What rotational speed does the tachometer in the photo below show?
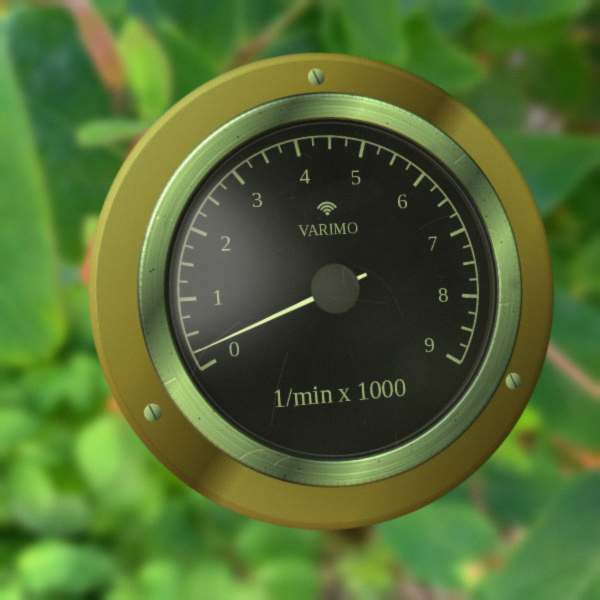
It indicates 250 rpm
